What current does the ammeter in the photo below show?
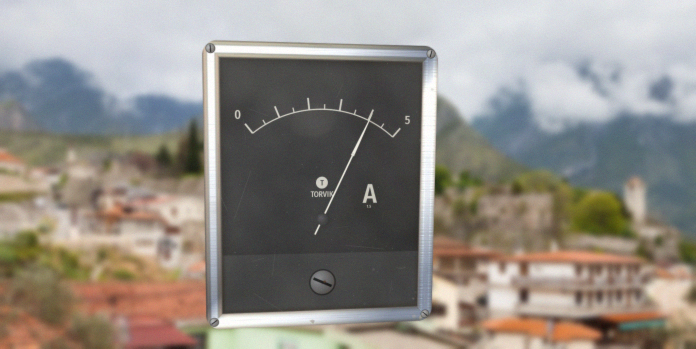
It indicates 4 A
